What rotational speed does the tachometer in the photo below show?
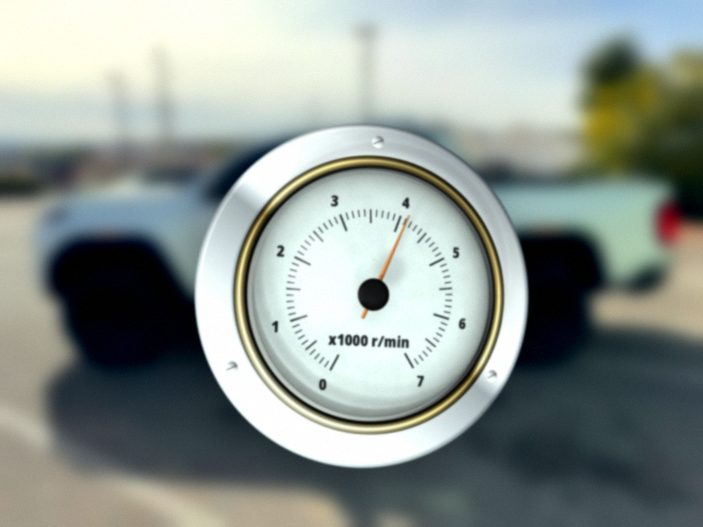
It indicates 4100 rpm
